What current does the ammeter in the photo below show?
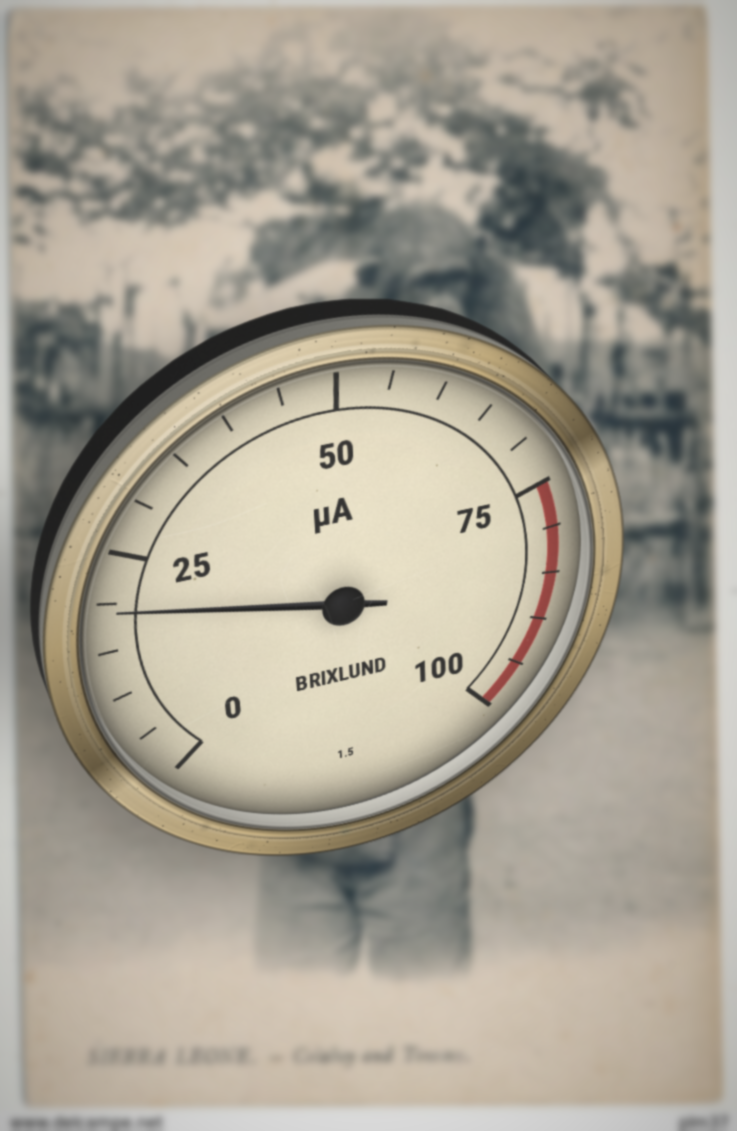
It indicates 20 µA
